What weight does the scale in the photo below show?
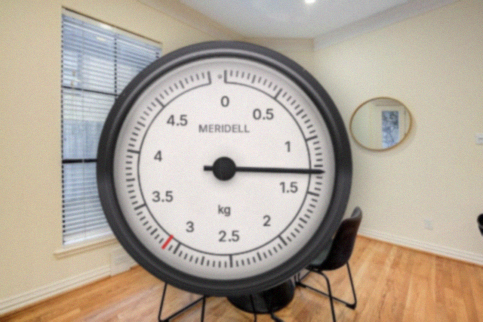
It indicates 1.3 kg
